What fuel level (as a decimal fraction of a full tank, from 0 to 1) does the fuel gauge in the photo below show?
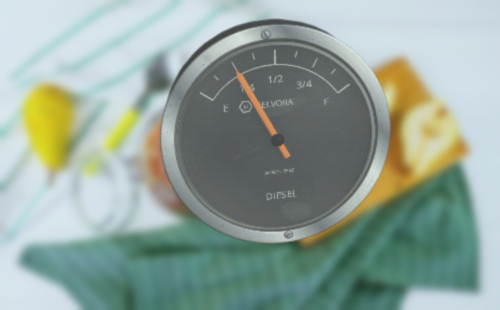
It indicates 0.25
